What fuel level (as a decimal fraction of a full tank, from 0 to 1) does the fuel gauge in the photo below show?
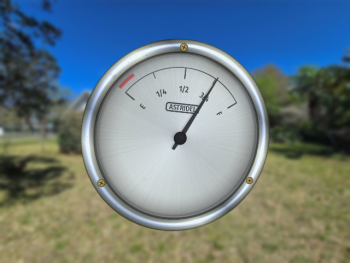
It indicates 0.75
